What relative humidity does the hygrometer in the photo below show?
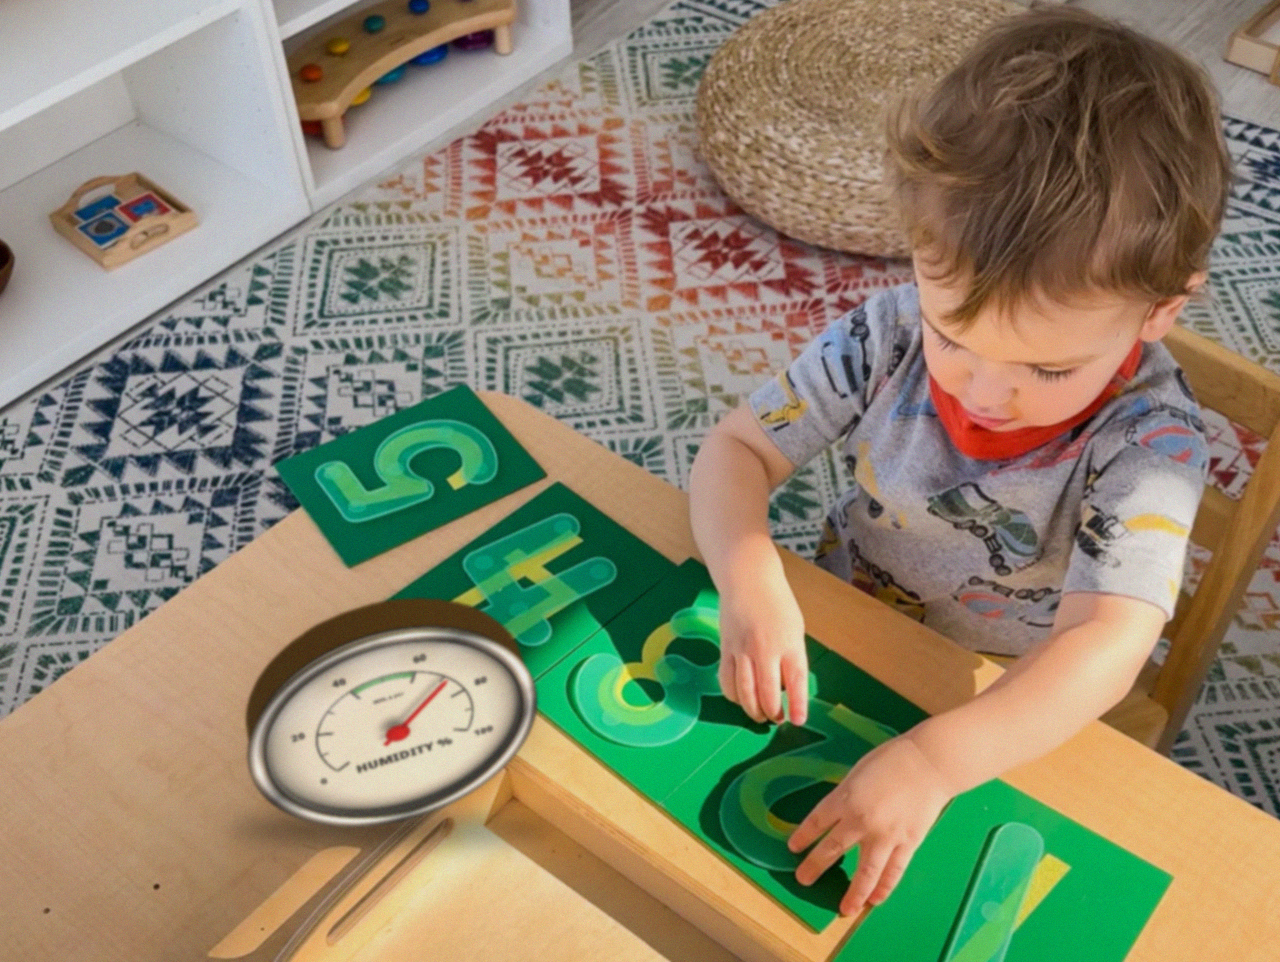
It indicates 70 %
